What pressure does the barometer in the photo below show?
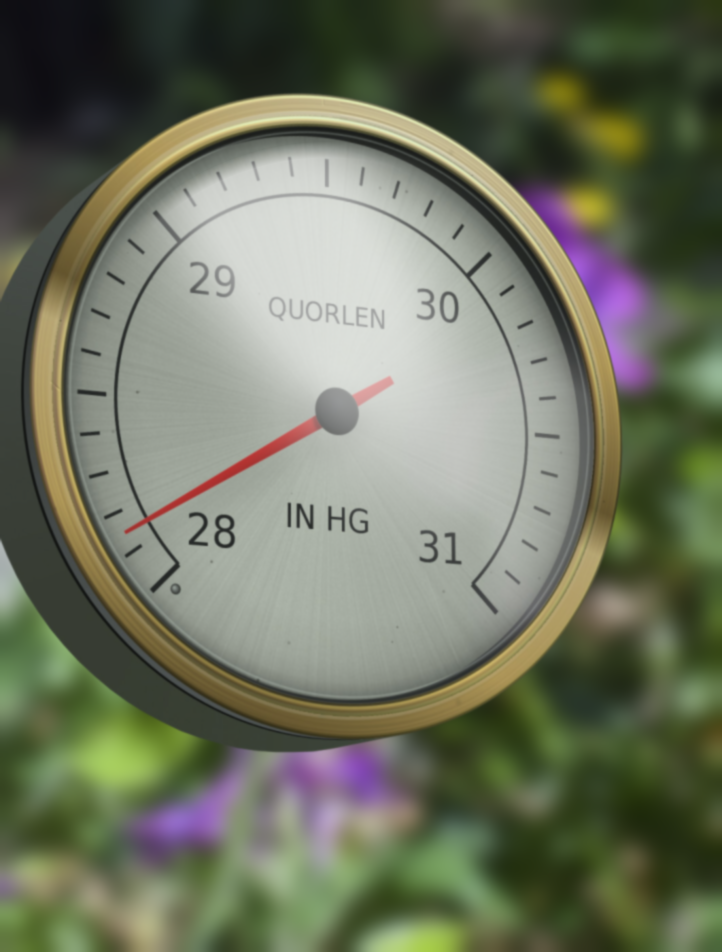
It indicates 28.15 inHg
